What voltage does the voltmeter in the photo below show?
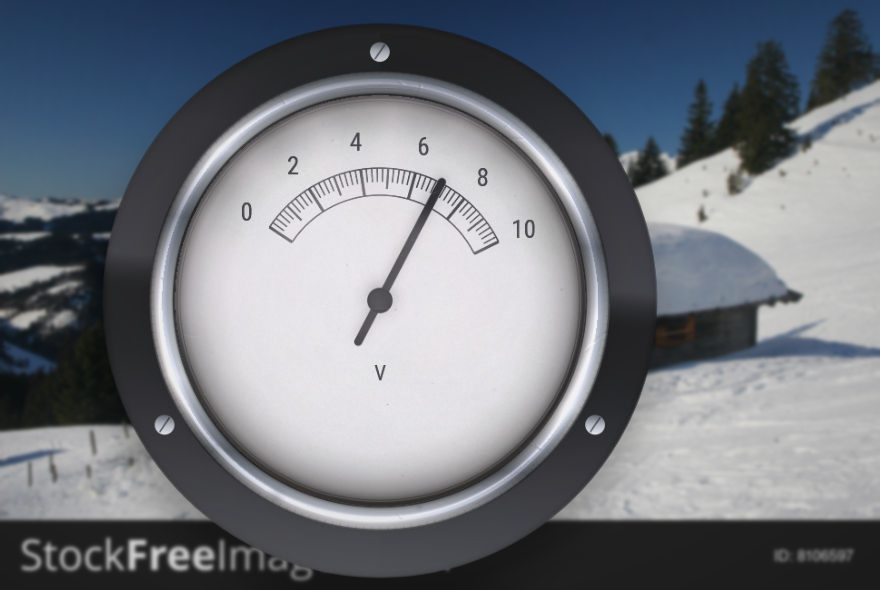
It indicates 7 V
